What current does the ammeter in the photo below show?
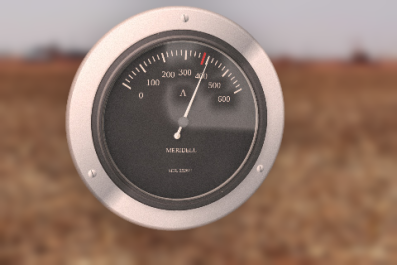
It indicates 400 A
